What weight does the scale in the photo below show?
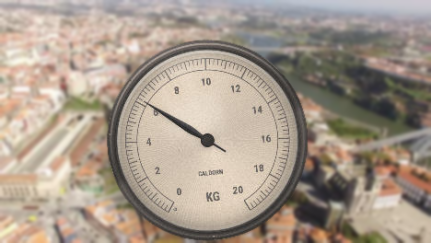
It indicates 6.2 kg
